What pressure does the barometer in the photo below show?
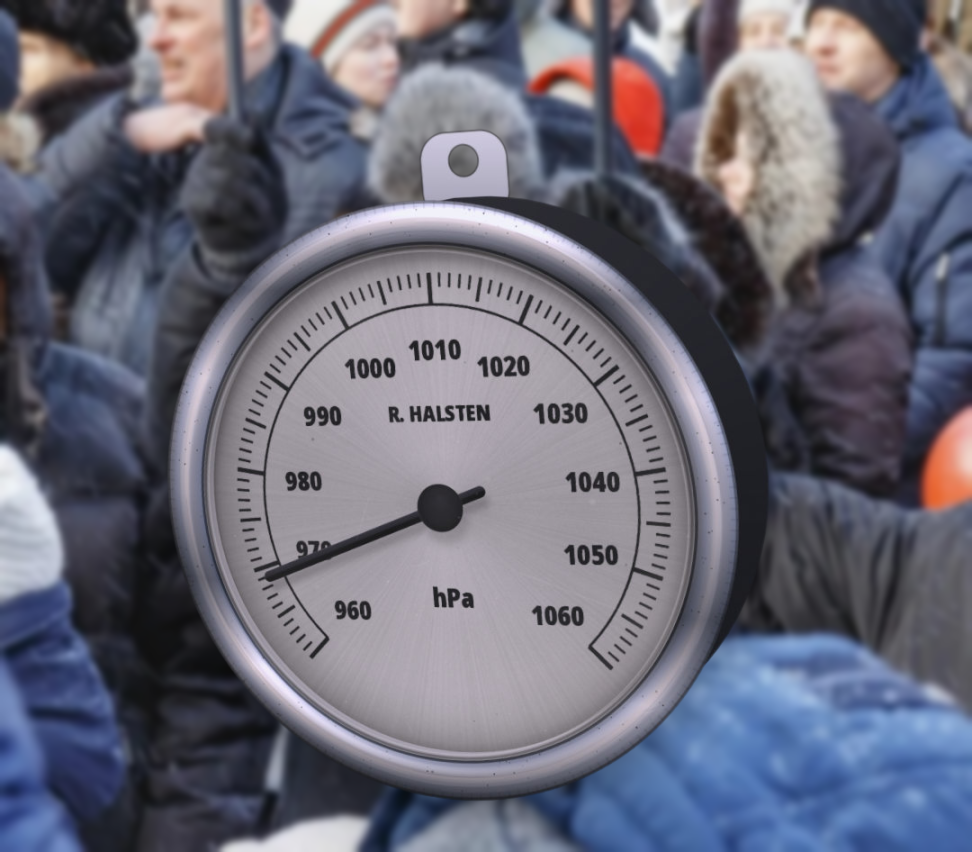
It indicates 969 hPa
